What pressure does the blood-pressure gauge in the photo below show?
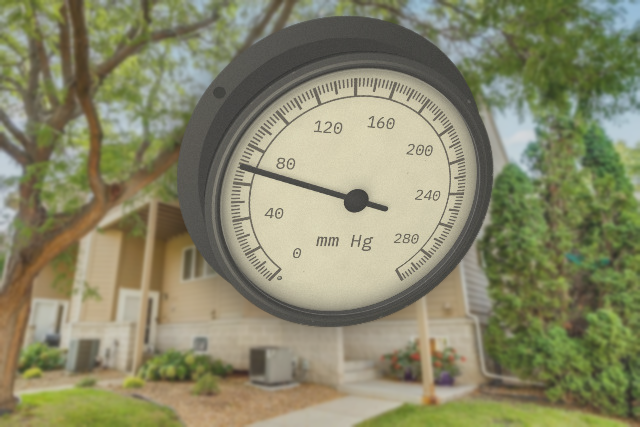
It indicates 70 mmHg
